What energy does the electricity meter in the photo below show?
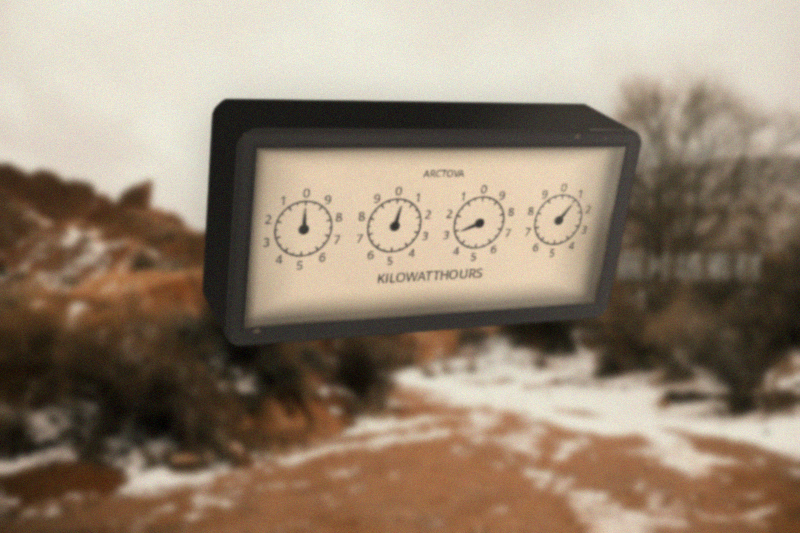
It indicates 31 kWh
